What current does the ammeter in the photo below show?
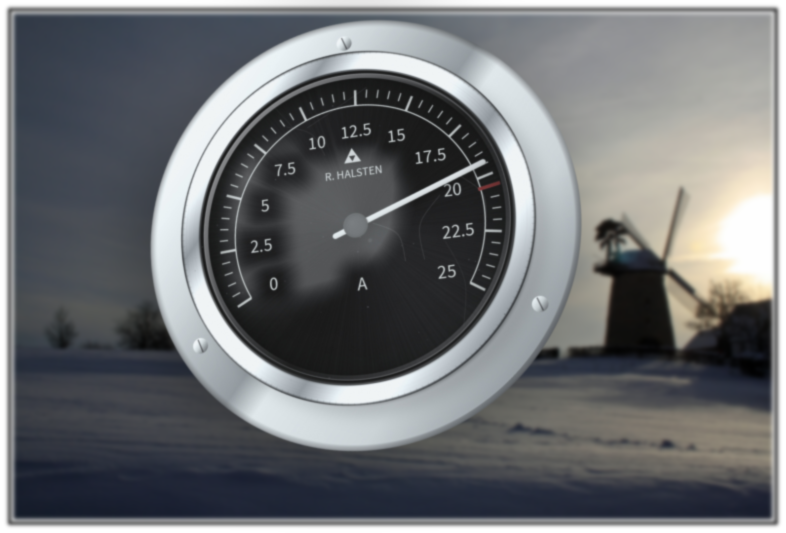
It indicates 19.5 A
